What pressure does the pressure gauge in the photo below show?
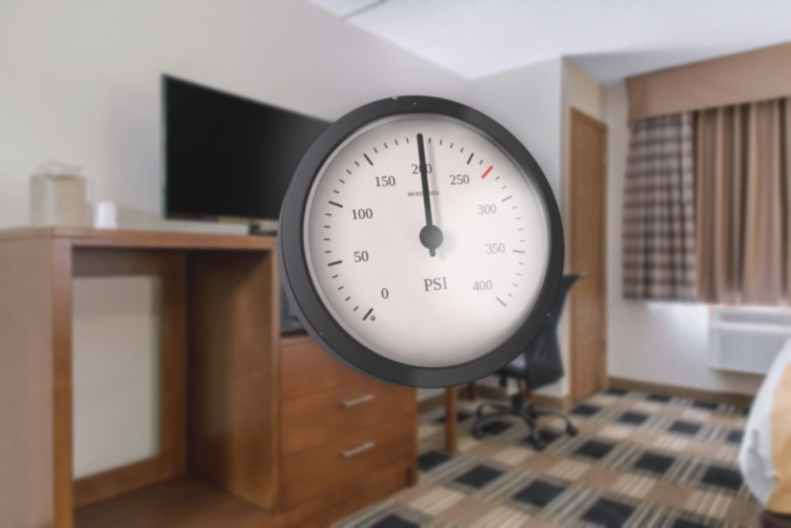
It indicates 200 psi
